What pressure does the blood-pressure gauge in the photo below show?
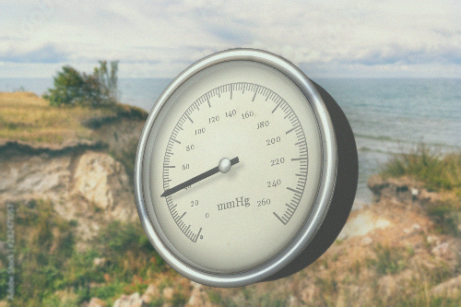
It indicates 40 mmHg
